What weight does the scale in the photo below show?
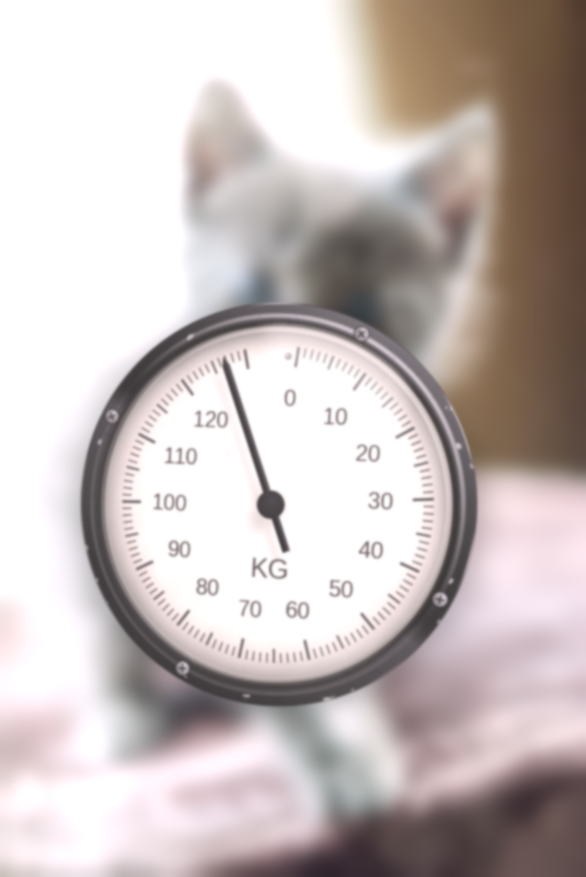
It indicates 127 kg
